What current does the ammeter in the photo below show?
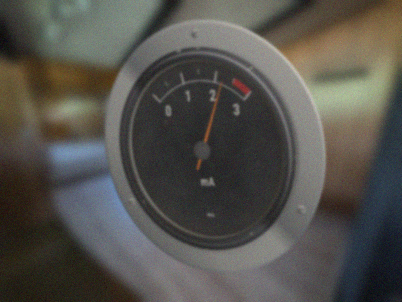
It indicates 2.25 mA
